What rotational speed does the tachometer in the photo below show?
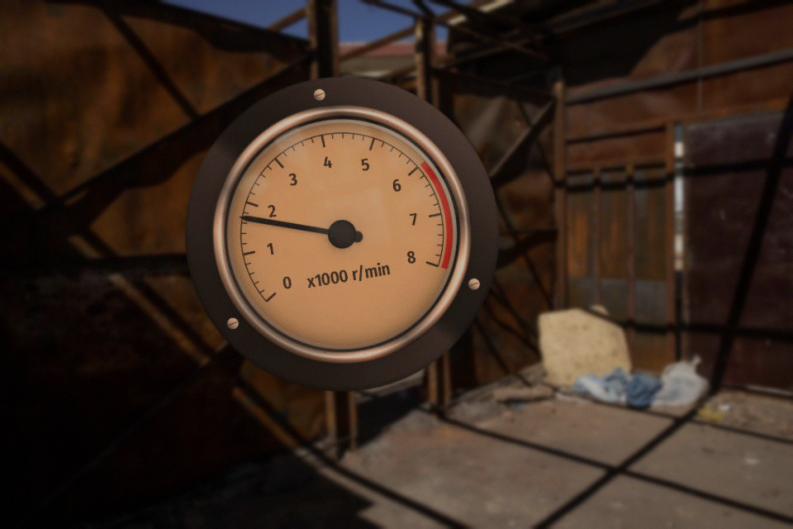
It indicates 1700 rpm
